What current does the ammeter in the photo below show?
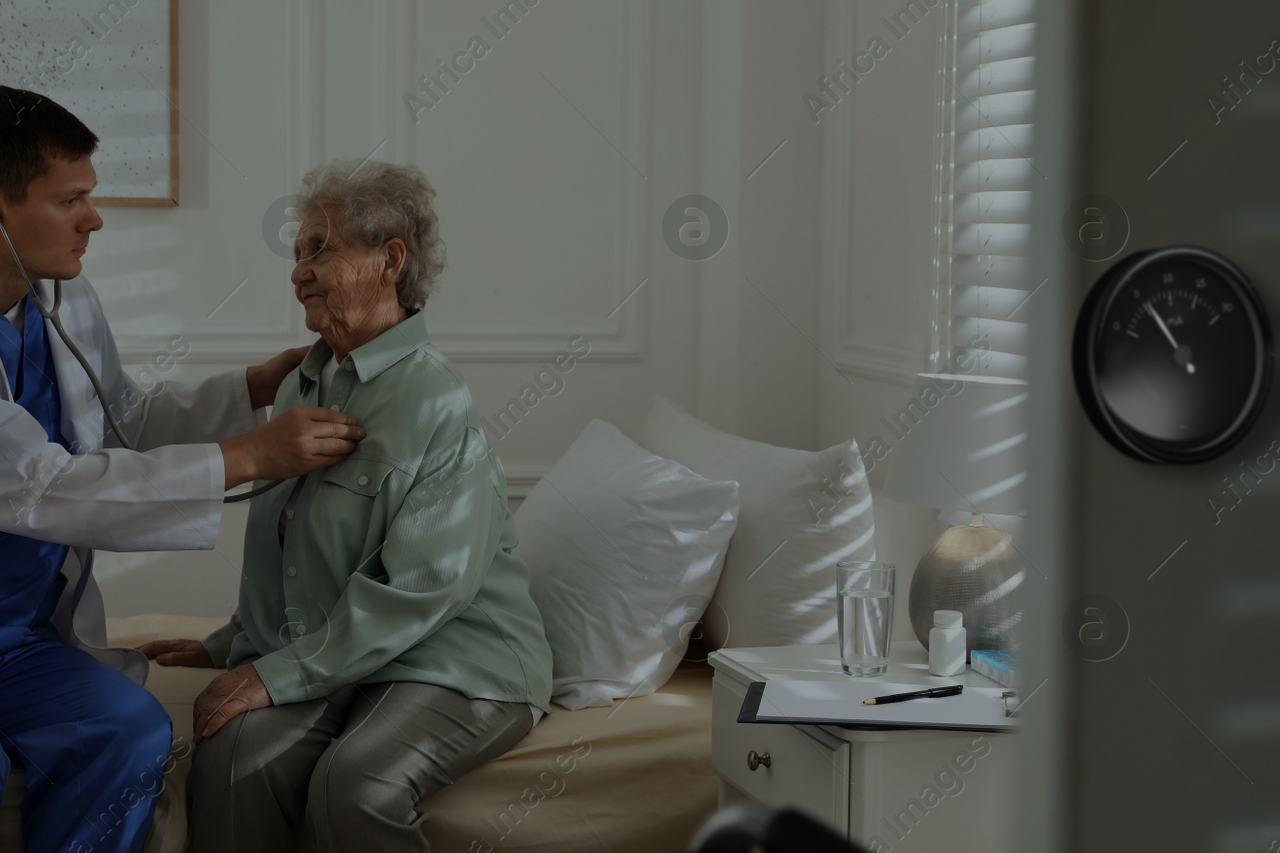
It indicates 5 mA
